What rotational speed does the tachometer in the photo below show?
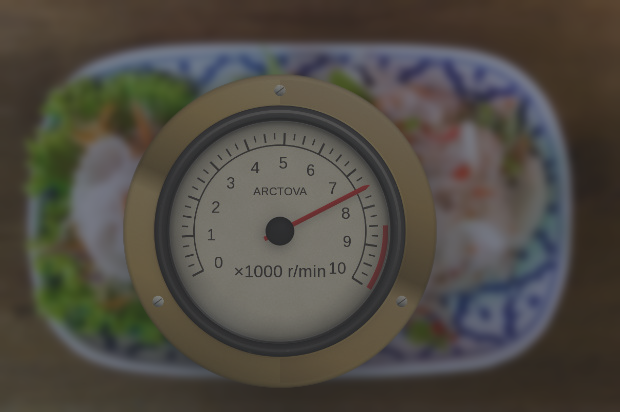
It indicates 7500 rpm
